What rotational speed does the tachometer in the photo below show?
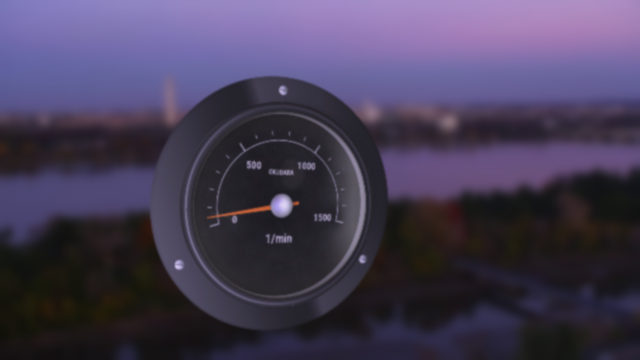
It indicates 50 rpm
